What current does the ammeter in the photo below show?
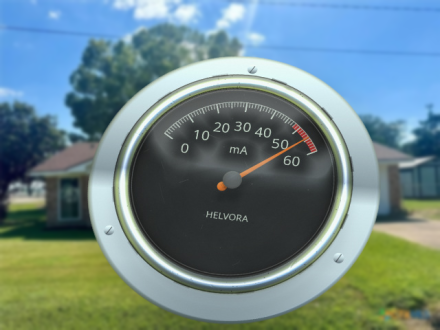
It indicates 55 mA
